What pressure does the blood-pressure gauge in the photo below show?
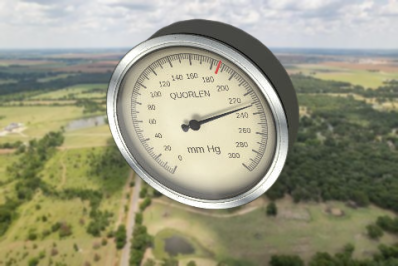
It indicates 230 mmHg
